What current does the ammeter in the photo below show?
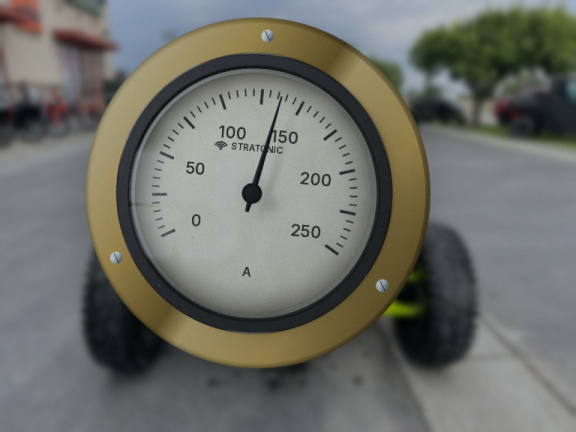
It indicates 137.5 A
